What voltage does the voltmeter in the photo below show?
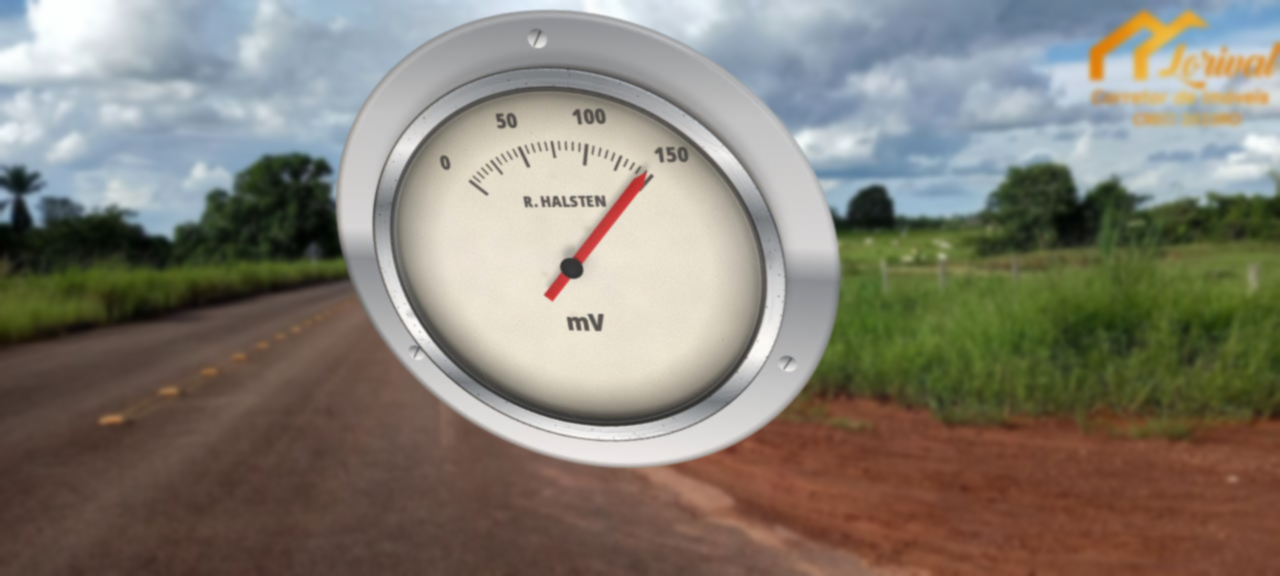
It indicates 145 mV
